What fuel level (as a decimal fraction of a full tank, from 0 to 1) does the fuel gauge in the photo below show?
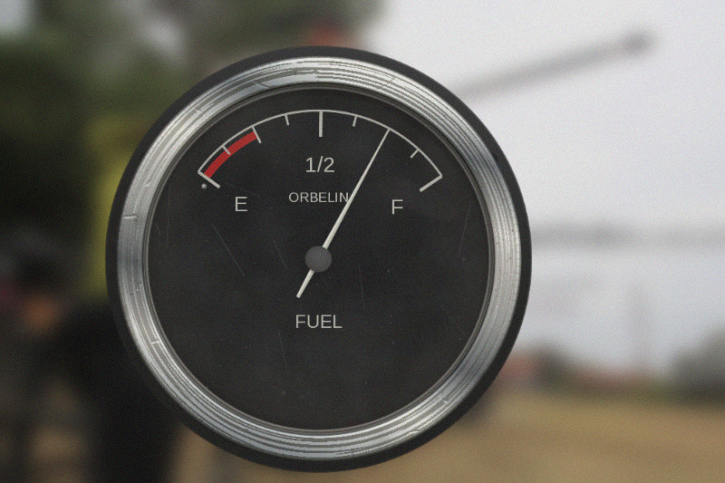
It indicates 0.75
